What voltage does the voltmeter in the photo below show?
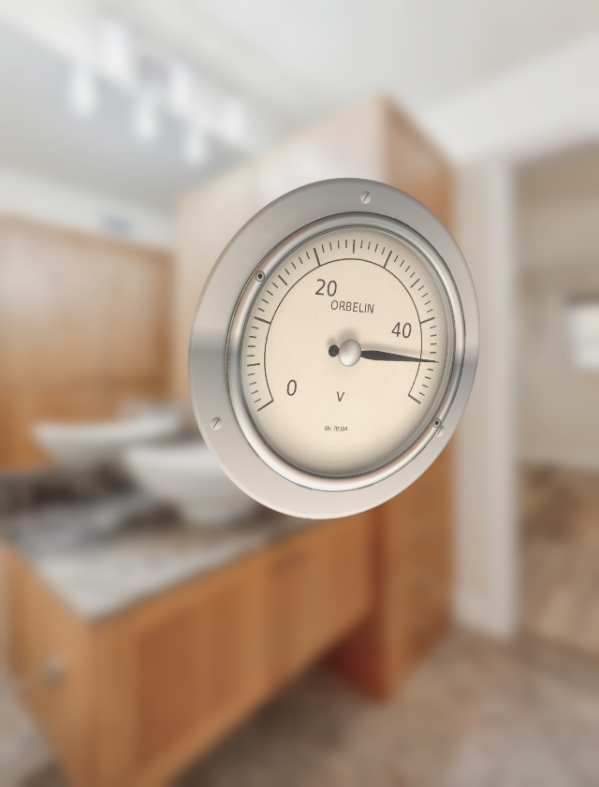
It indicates 45 V
